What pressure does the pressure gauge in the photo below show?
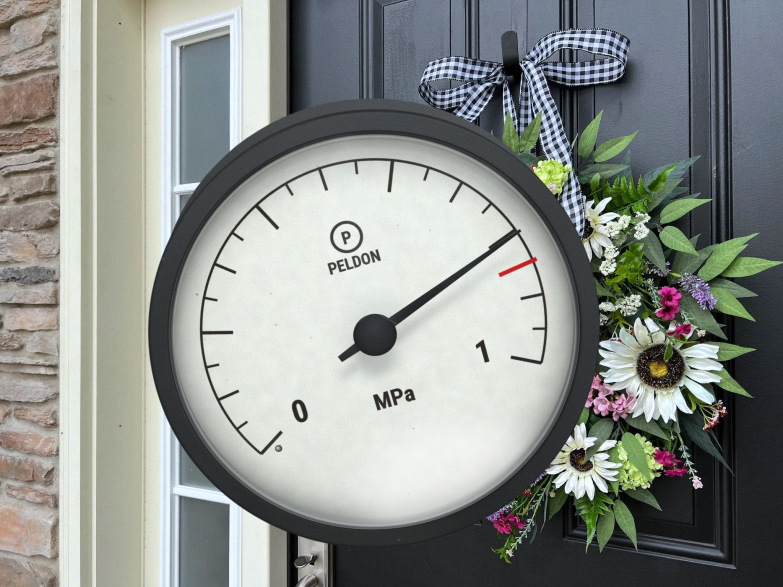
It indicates 0.8 MPa
